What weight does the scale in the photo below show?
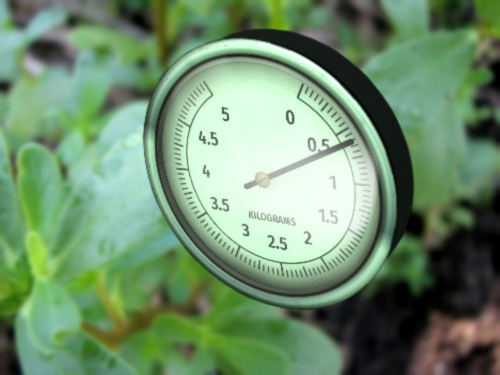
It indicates 0.6 kg
